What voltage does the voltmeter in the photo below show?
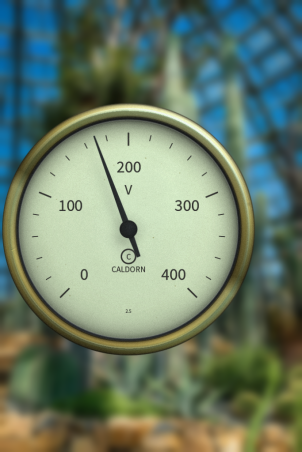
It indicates 170 V
